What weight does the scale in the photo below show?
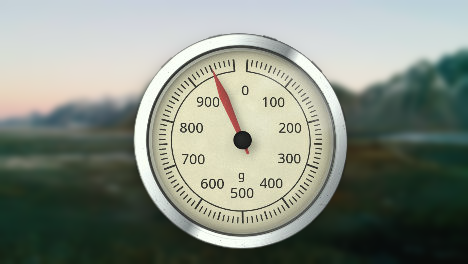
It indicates 950 g
